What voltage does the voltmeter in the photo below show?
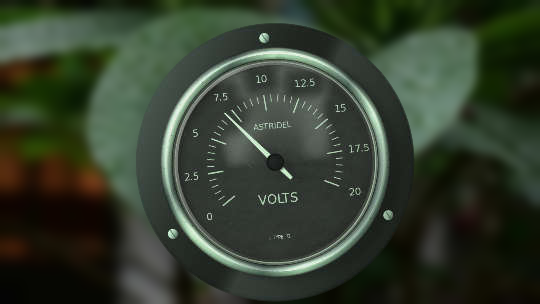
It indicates 7 V
